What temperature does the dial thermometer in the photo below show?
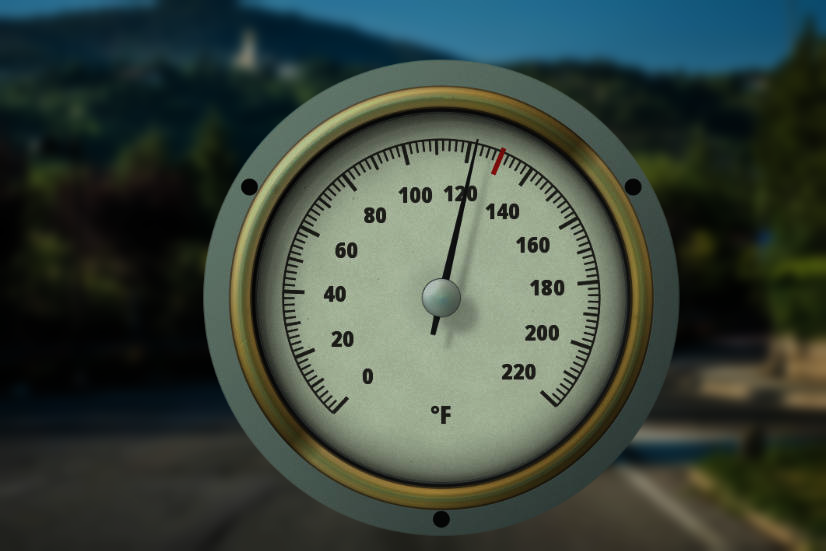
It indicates 122 °F
